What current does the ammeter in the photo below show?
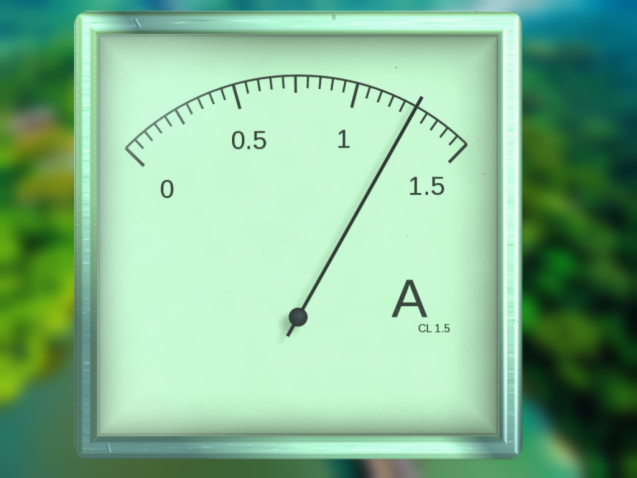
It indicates 1.25 A
